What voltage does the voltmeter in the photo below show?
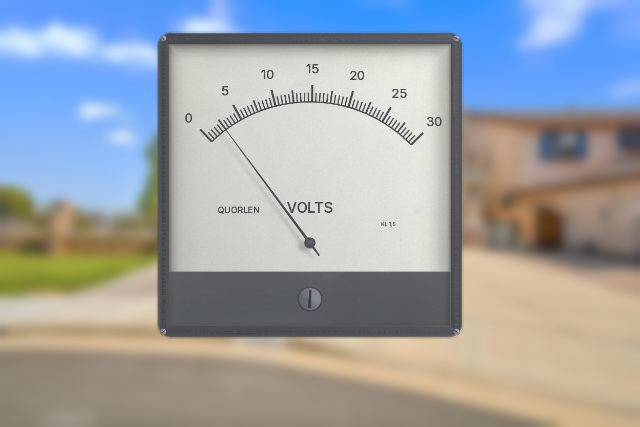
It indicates 2.5 V
